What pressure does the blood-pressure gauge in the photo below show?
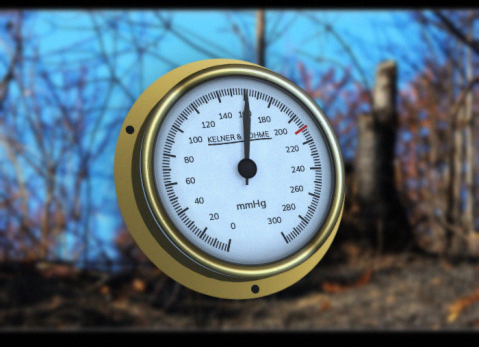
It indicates 160 mmHg
